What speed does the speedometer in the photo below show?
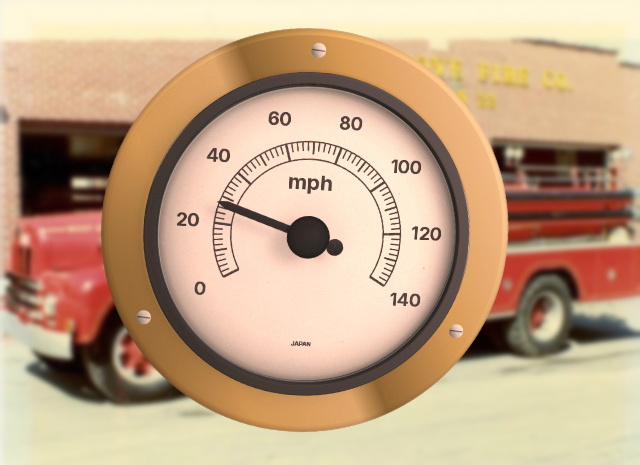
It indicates 28 mph
